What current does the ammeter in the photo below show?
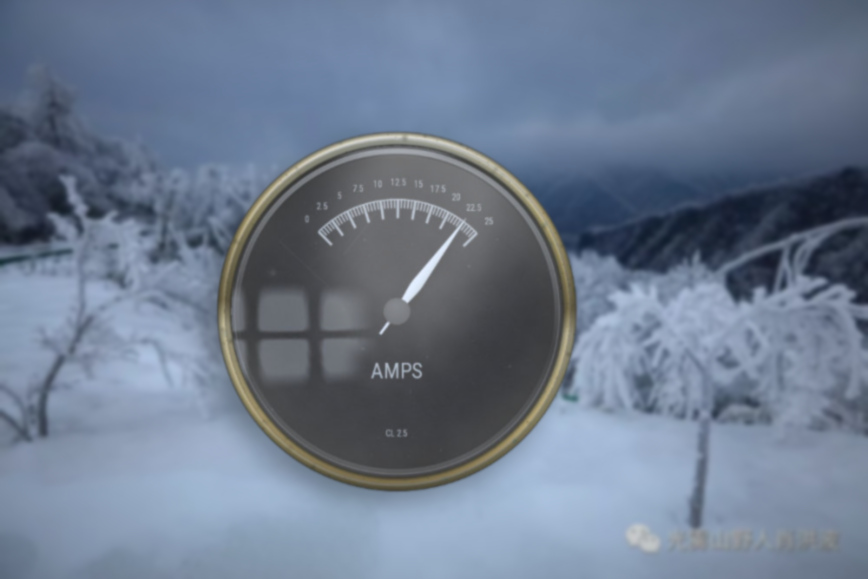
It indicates 22.5 A
